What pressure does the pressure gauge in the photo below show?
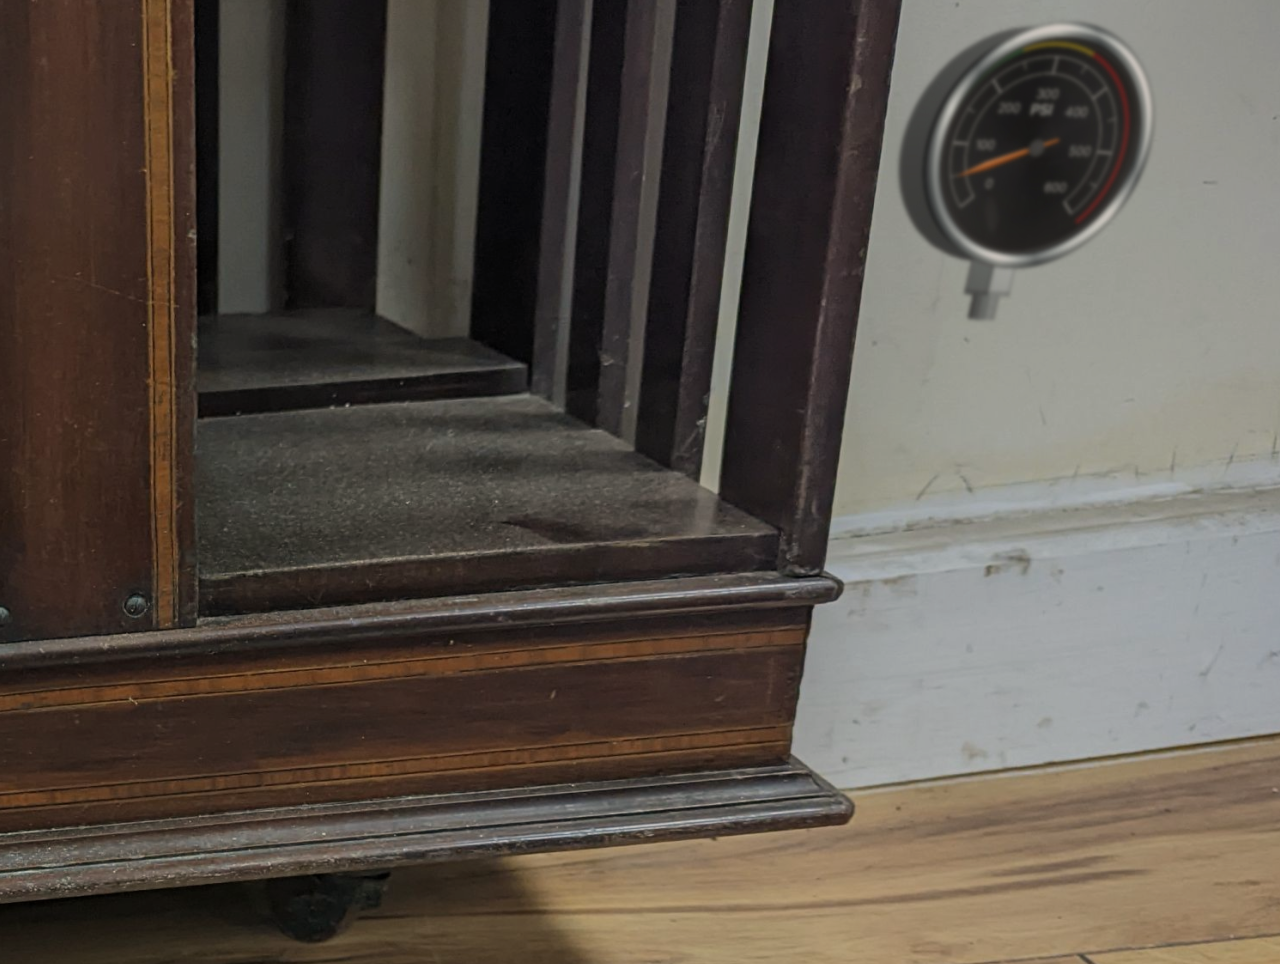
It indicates 50 psi
